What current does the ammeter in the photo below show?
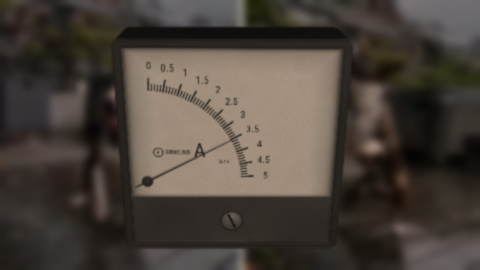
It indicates 3.5 A
